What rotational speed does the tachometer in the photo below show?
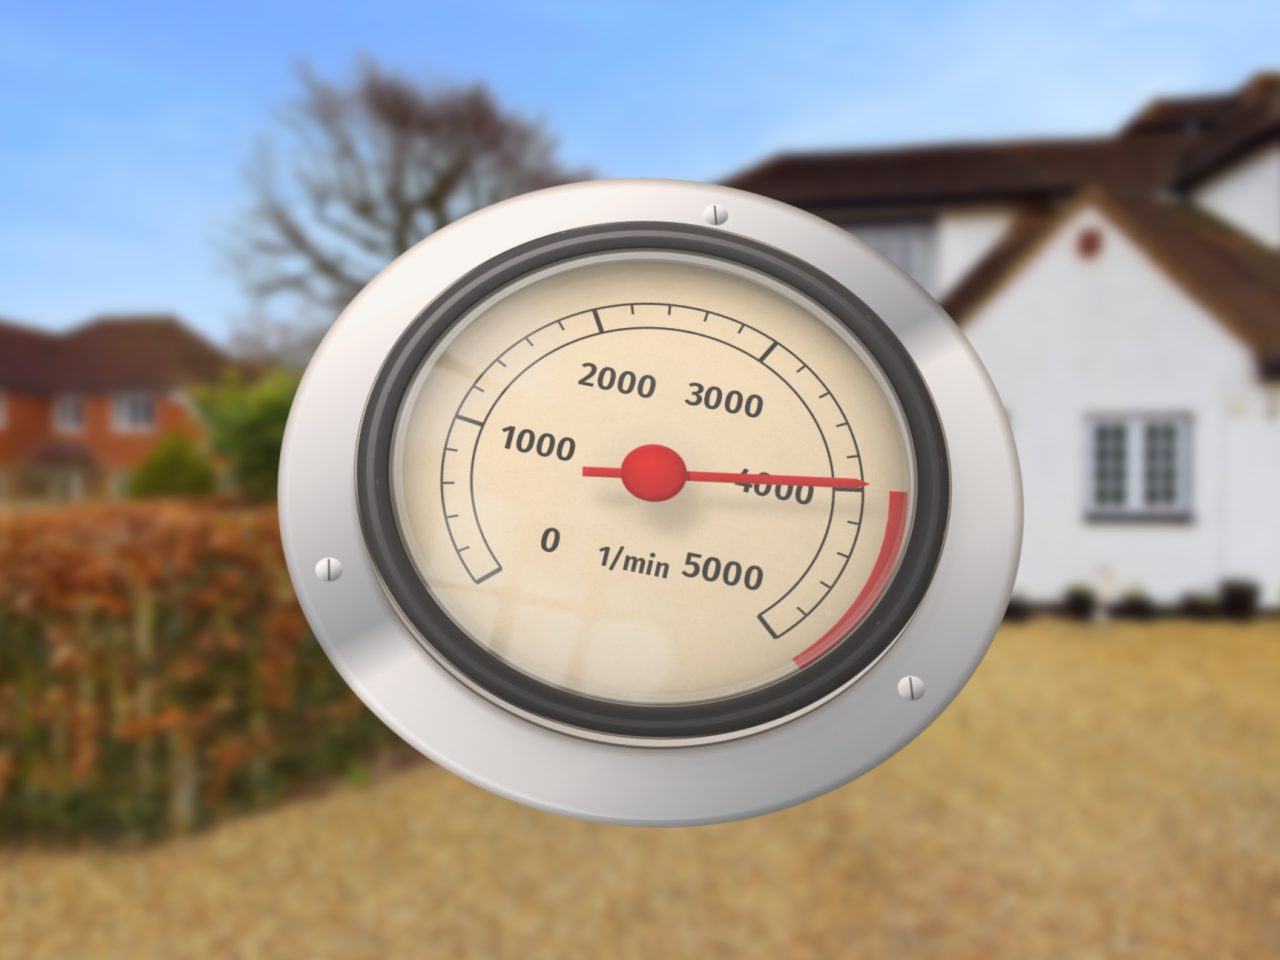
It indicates 4000 rpm
